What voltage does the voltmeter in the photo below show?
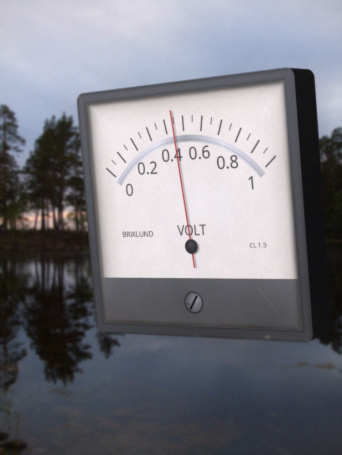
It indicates 0.45 V
